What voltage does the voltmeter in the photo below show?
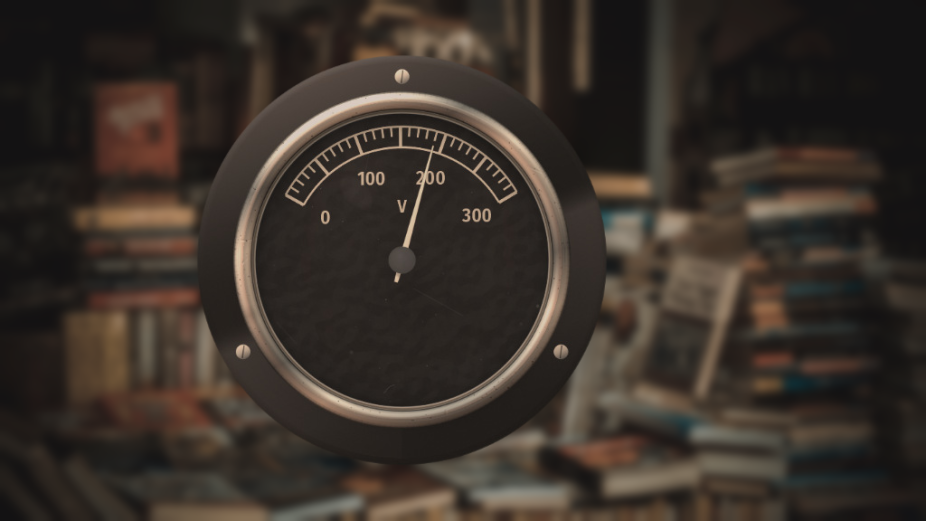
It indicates 190 V
